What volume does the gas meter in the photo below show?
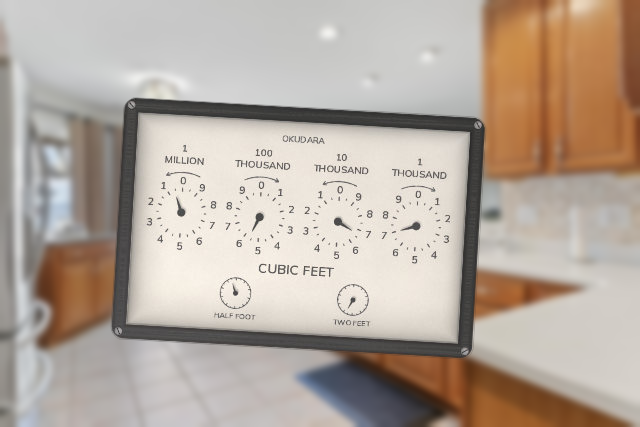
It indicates 56700 ft³
